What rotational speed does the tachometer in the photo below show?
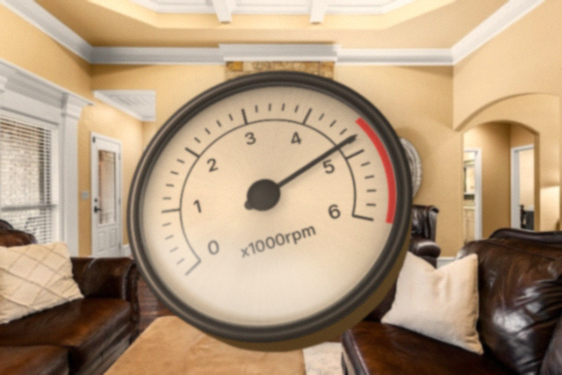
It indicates 4800 rpm
